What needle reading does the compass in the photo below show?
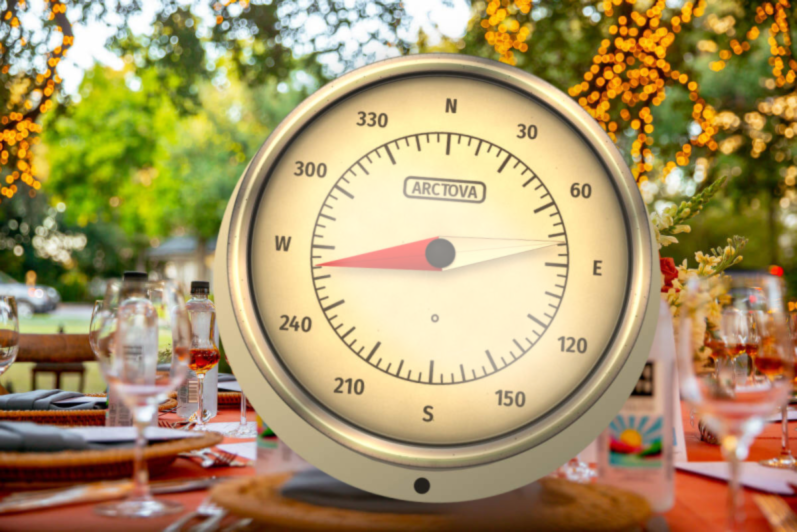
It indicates 260 °
